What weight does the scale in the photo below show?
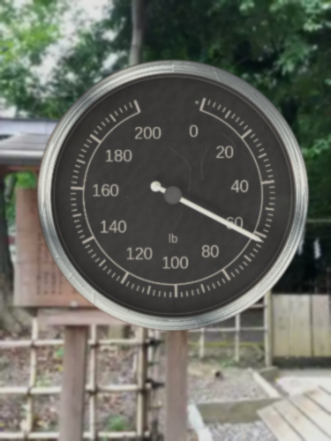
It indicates 62 lb
